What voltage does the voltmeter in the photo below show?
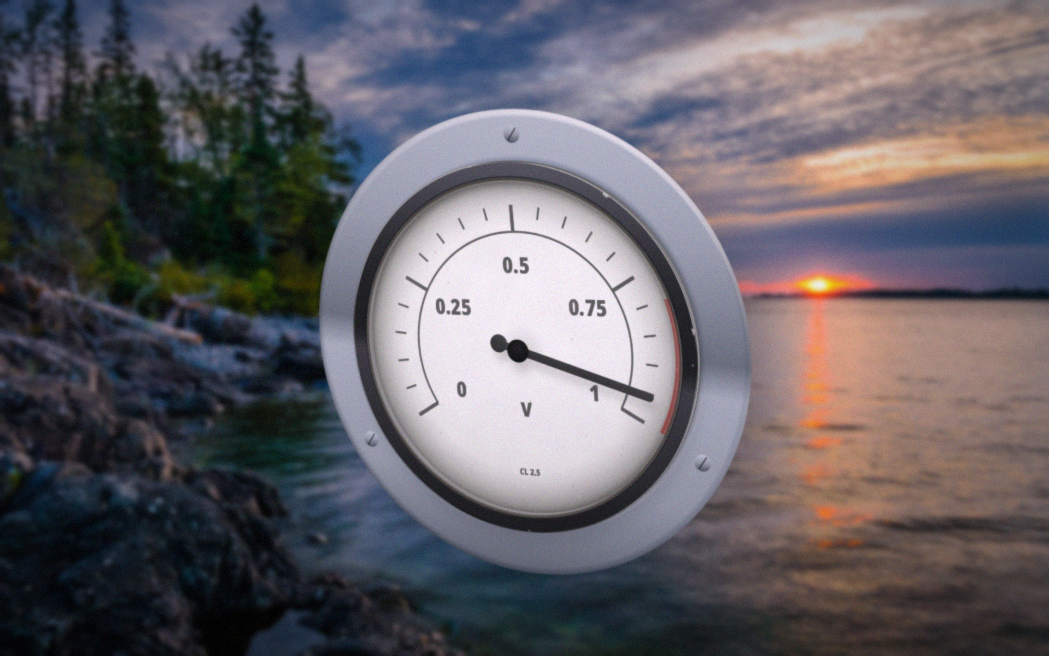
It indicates 0.95 V
